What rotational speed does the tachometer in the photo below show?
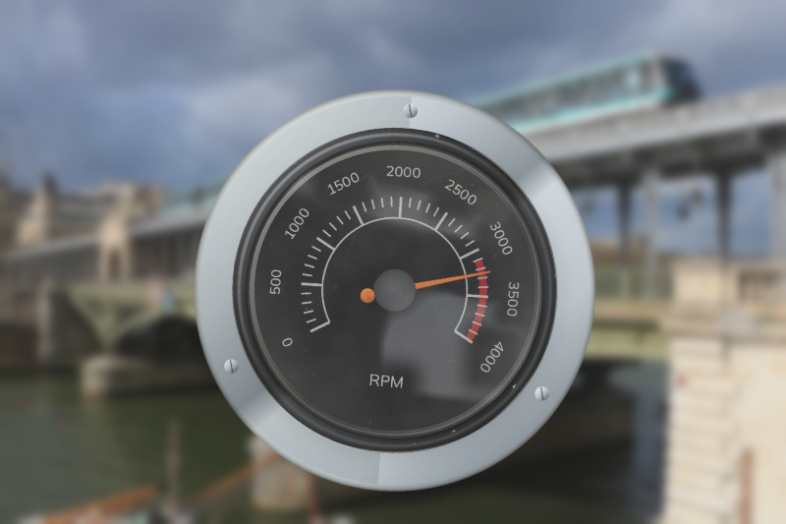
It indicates 3250 rpm
